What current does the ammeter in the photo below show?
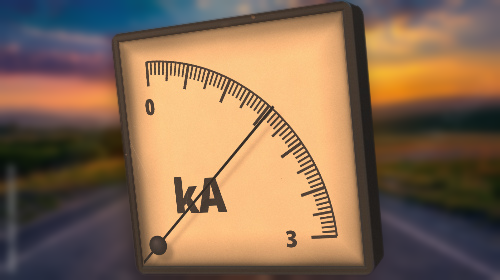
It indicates 1.55 kA
